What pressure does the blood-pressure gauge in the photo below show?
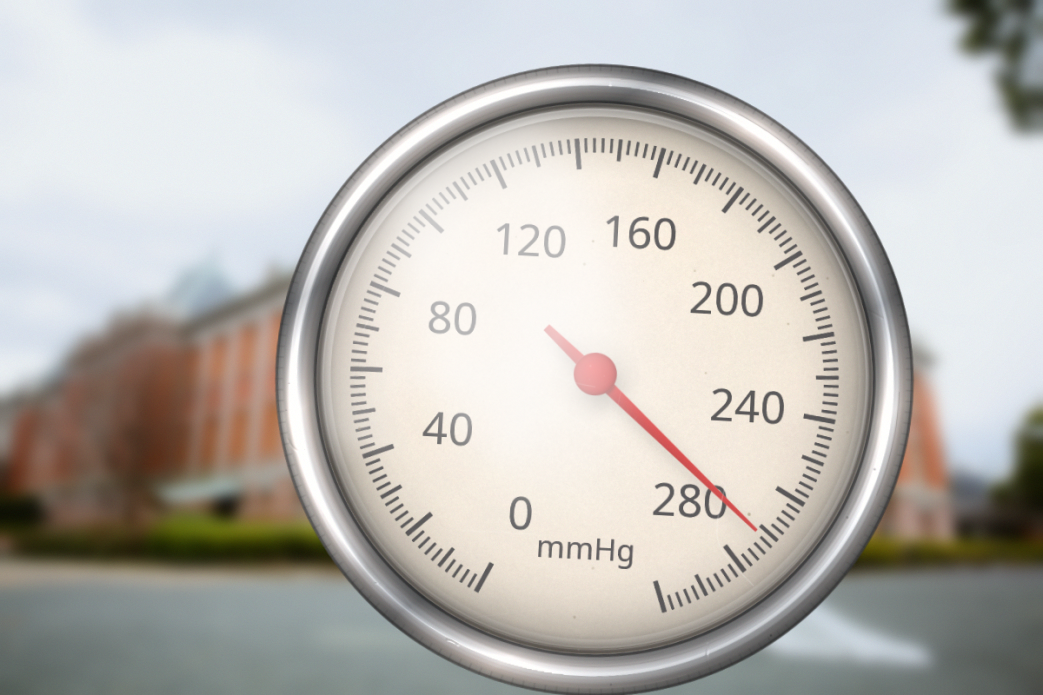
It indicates 272 mmHg
